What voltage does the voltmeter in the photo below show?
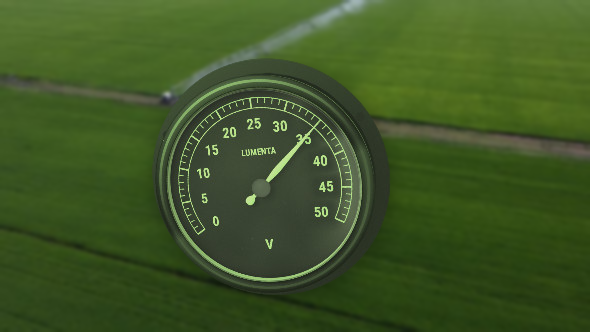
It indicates 35 V
